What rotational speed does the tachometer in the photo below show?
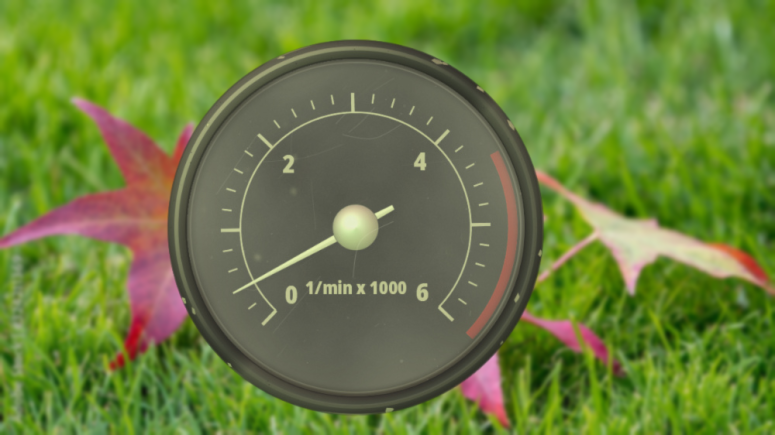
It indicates 400 rpm
